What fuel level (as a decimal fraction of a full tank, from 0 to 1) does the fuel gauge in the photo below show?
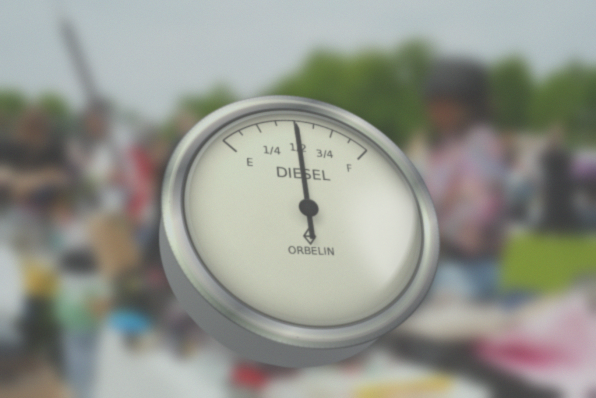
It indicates 0.5
